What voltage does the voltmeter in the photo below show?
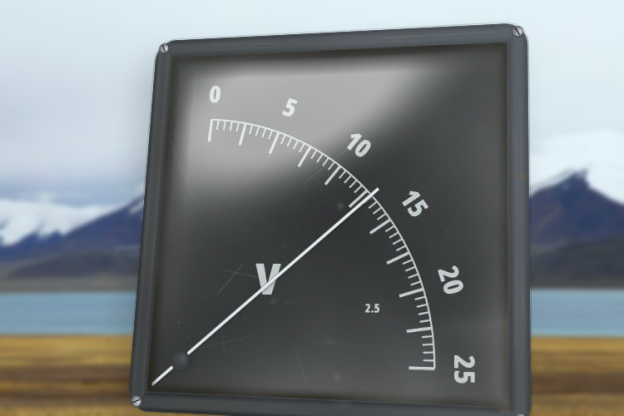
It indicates 13 V
